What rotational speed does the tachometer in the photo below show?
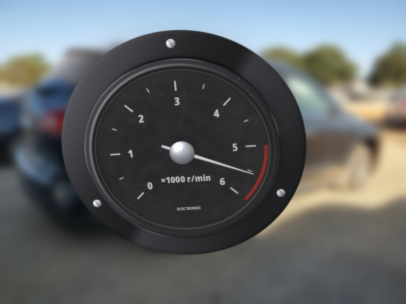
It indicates 5500 rpm
